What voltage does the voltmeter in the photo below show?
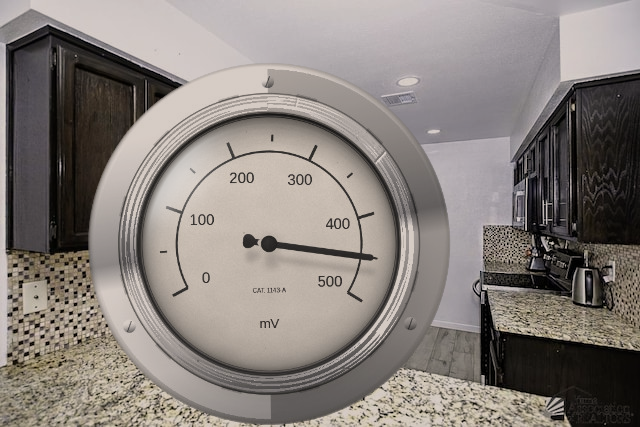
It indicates 450 mV
